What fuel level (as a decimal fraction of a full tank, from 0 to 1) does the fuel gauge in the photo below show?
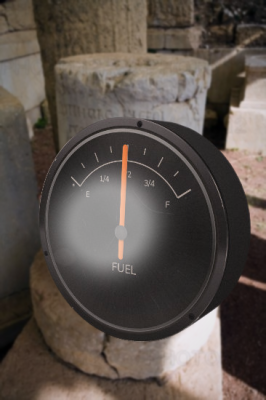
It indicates 0.5
